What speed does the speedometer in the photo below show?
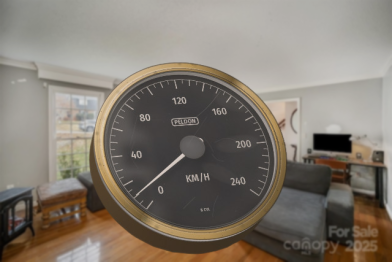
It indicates 10 km/h
